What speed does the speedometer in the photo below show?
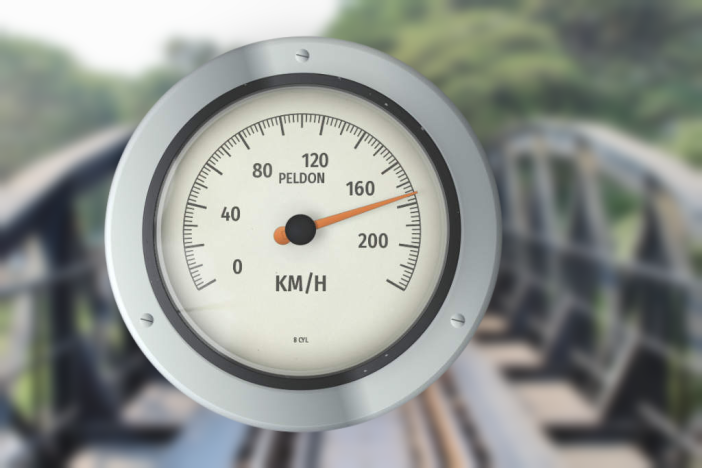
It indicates 176 km/h
